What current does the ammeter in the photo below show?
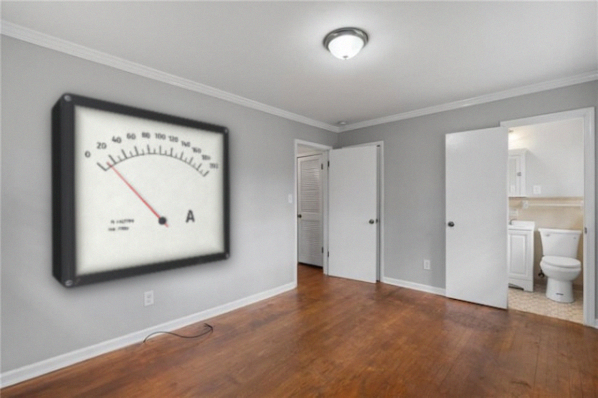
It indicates 10 A
